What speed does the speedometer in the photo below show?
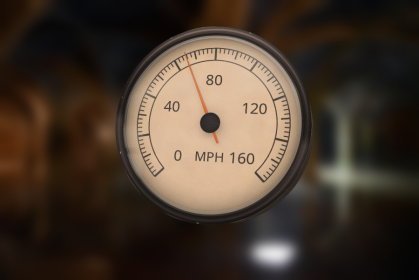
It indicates 66 mph
